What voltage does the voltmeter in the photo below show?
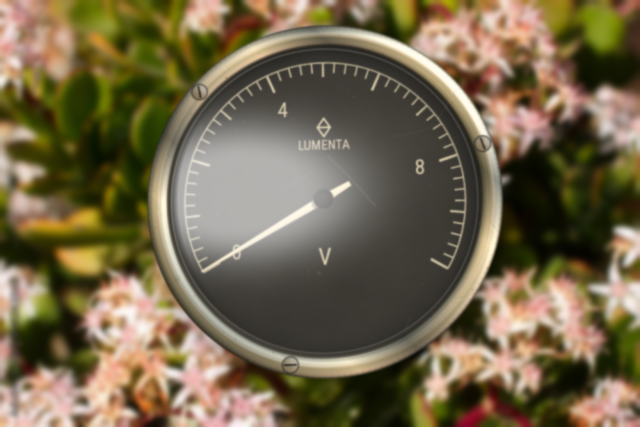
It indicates 0 V
